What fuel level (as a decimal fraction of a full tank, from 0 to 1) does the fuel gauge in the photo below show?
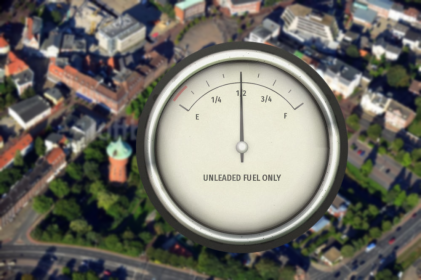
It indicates 0.5
